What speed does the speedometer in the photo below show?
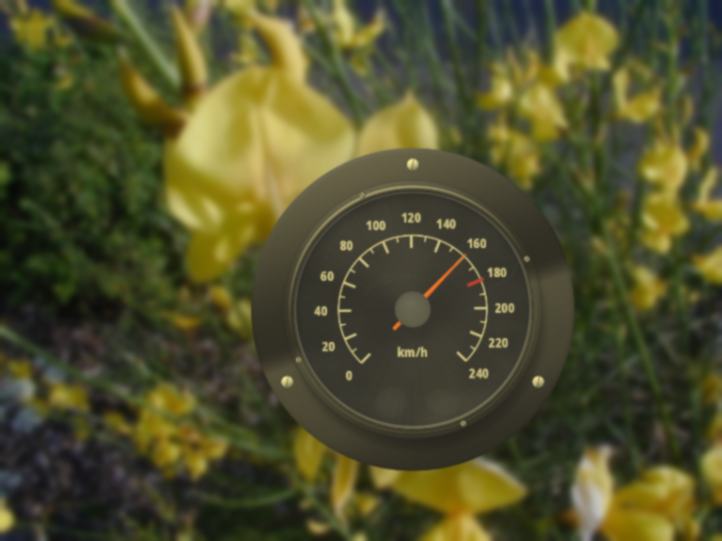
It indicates 160 km/h
